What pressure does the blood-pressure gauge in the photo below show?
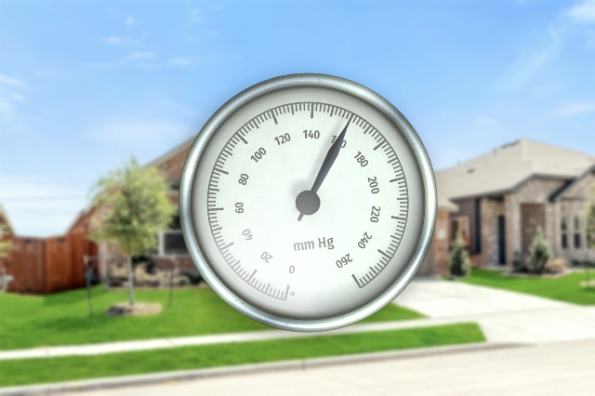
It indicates 160 mmHg
